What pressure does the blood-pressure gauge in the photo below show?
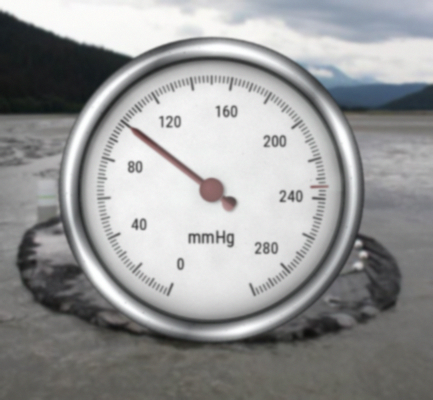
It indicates 100 mmHg
